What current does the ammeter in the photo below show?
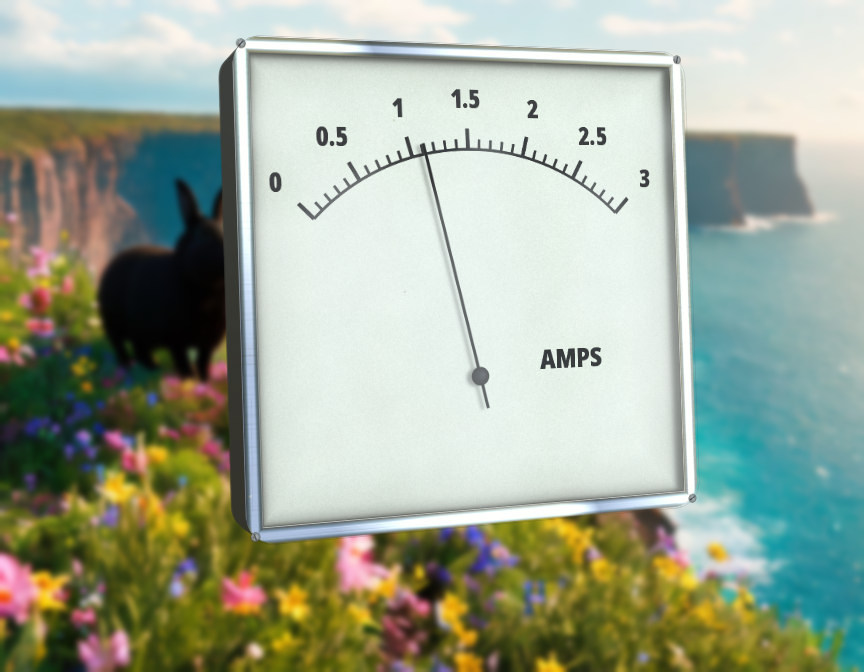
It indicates 1.1 A
